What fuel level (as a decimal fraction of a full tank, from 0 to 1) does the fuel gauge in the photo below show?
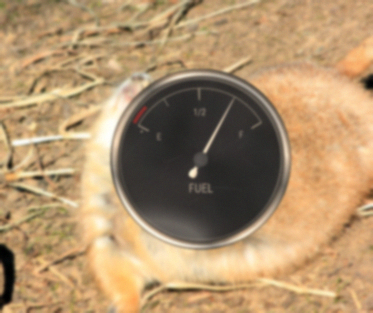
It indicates 0.75
